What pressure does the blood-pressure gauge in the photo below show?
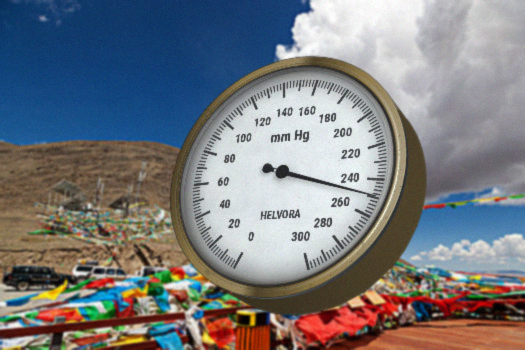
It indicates 250 mmHg
